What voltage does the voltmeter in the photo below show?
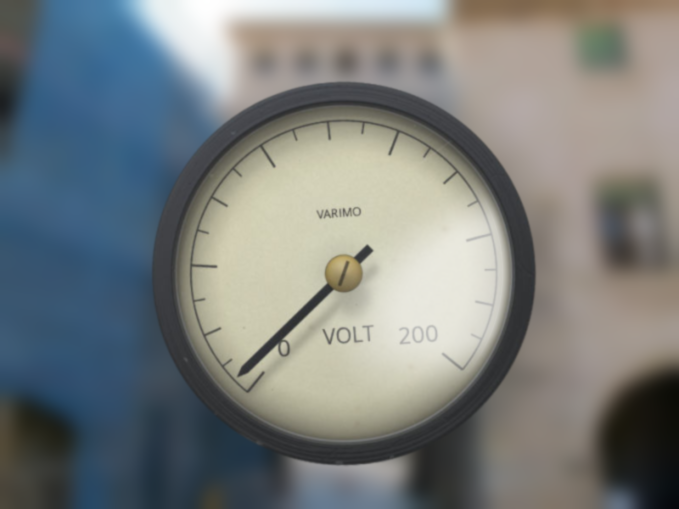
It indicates 5 V
